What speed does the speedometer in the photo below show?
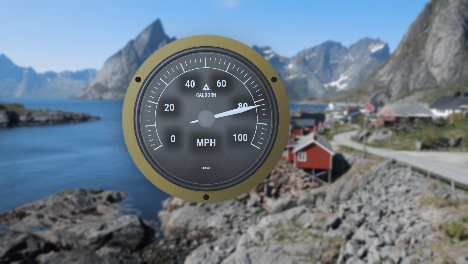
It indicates 82 mph
